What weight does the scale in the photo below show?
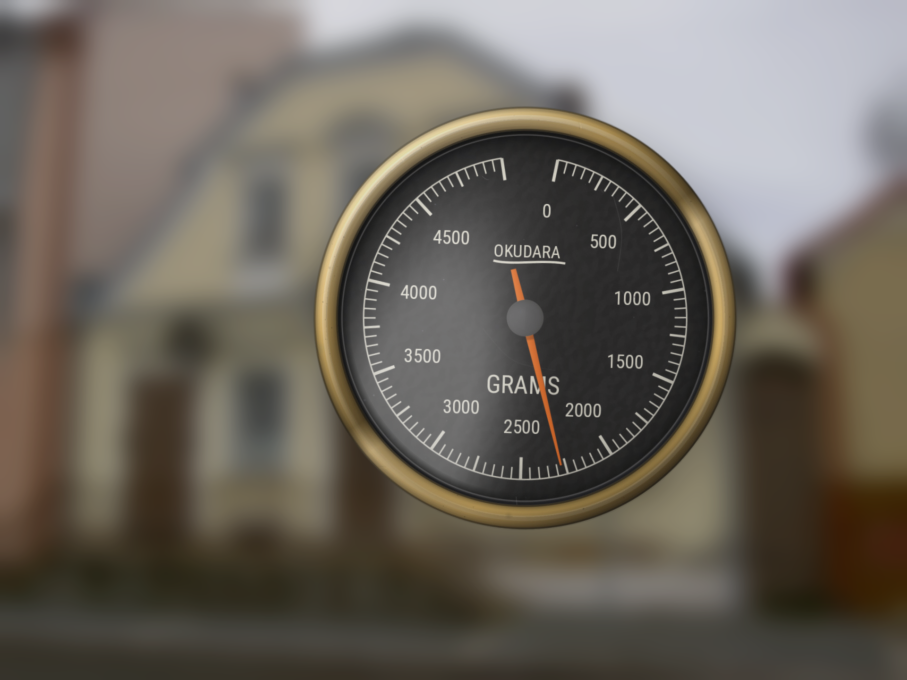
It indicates 2275 g
